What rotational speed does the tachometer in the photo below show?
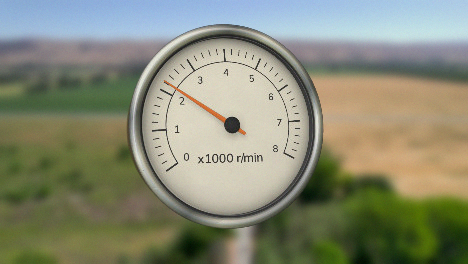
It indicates 2200 rpm
